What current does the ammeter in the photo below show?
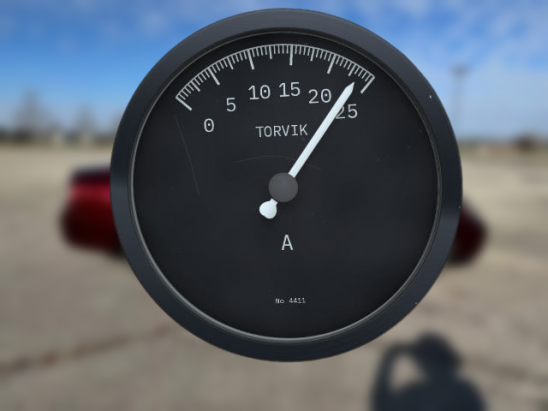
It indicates 23.5 A
